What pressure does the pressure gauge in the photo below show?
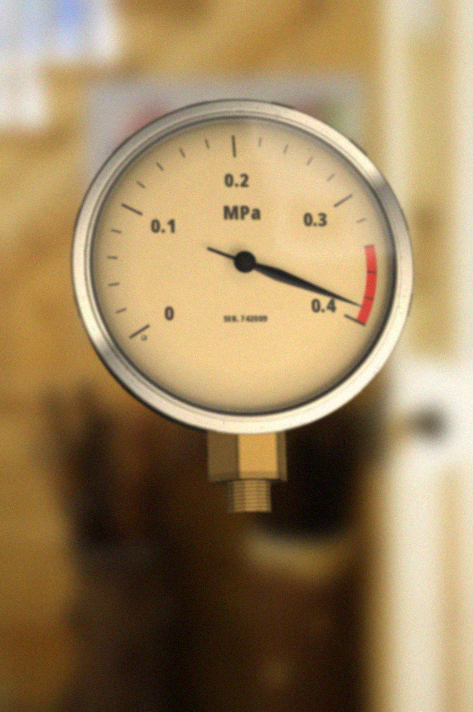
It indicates 0.39 MPa
